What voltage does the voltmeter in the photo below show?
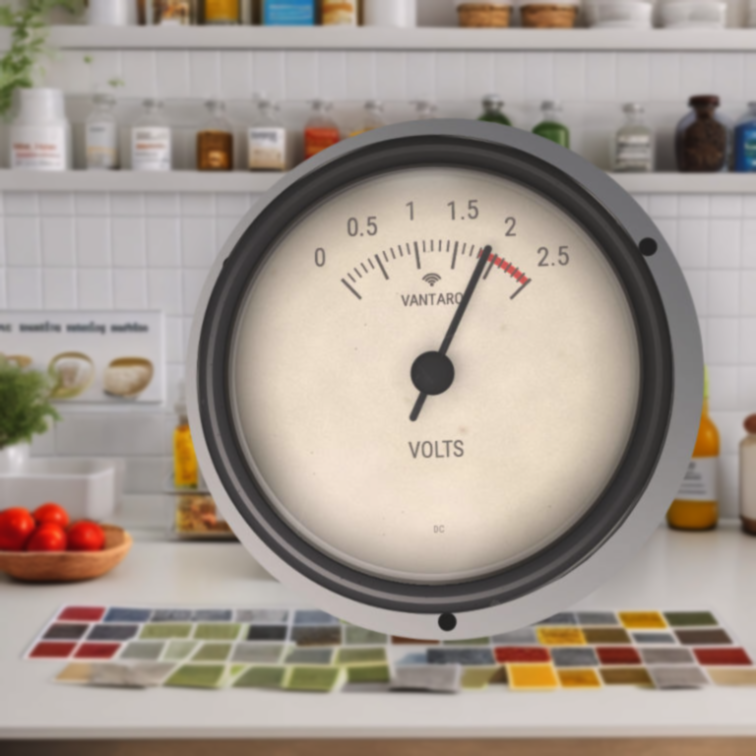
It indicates 1.9 V
